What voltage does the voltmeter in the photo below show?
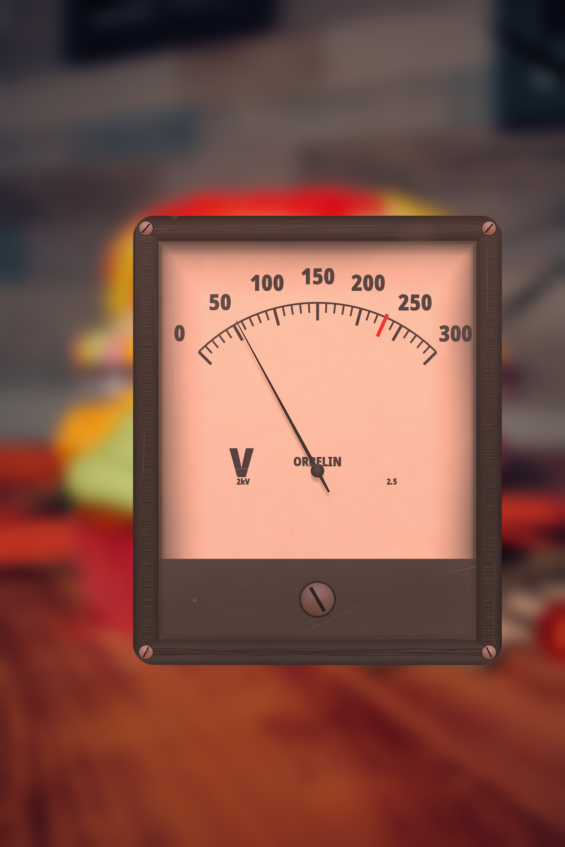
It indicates 55 V
